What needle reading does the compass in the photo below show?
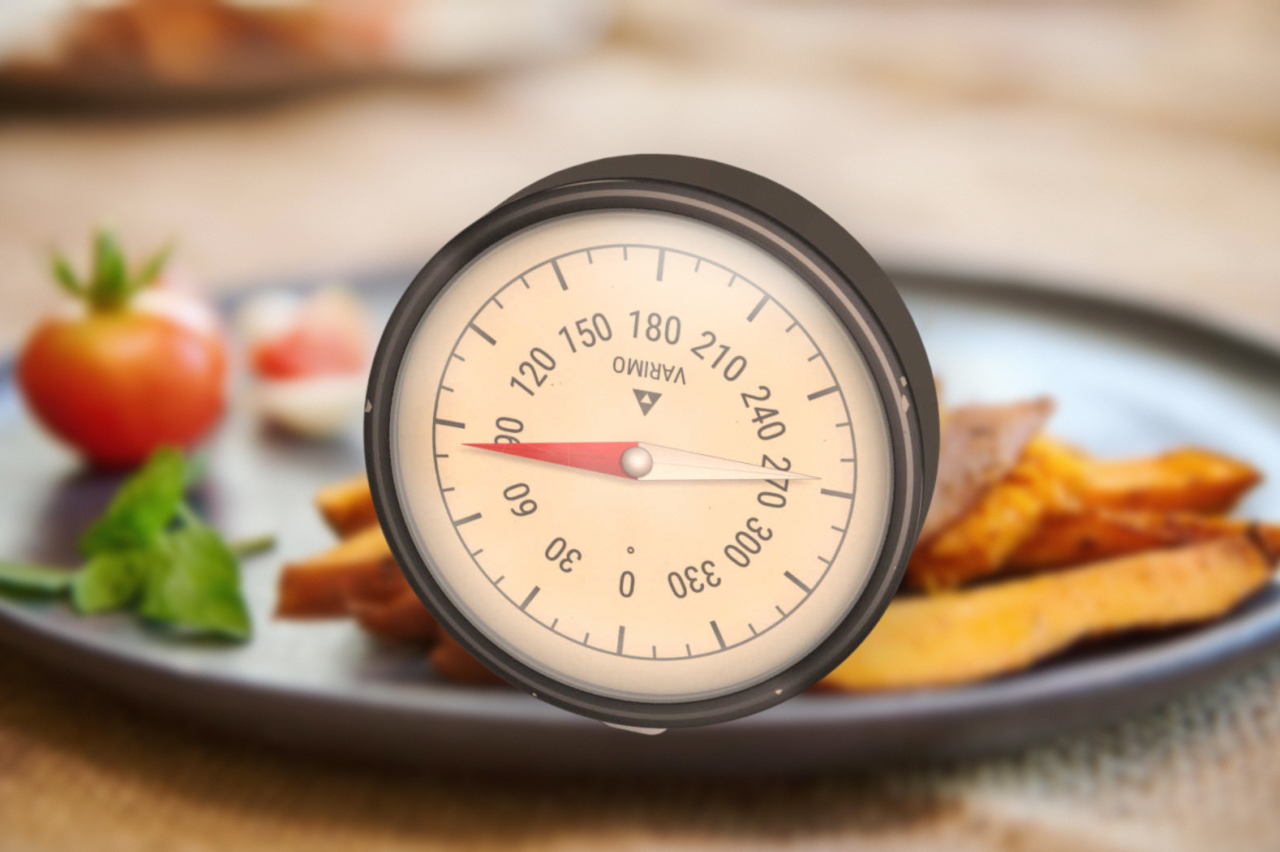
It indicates 85 °
